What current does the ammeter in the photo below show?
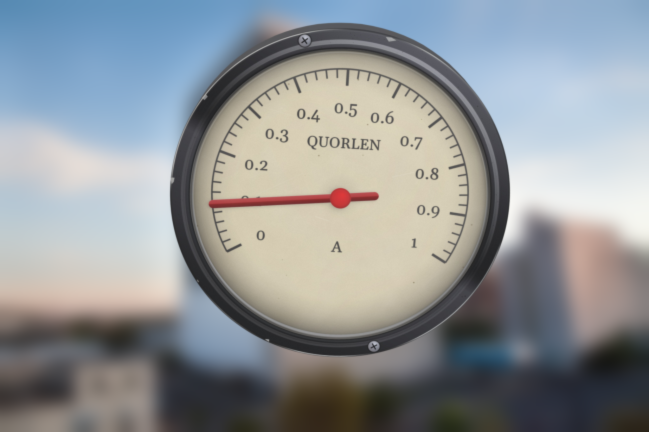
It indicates 0.1 A
